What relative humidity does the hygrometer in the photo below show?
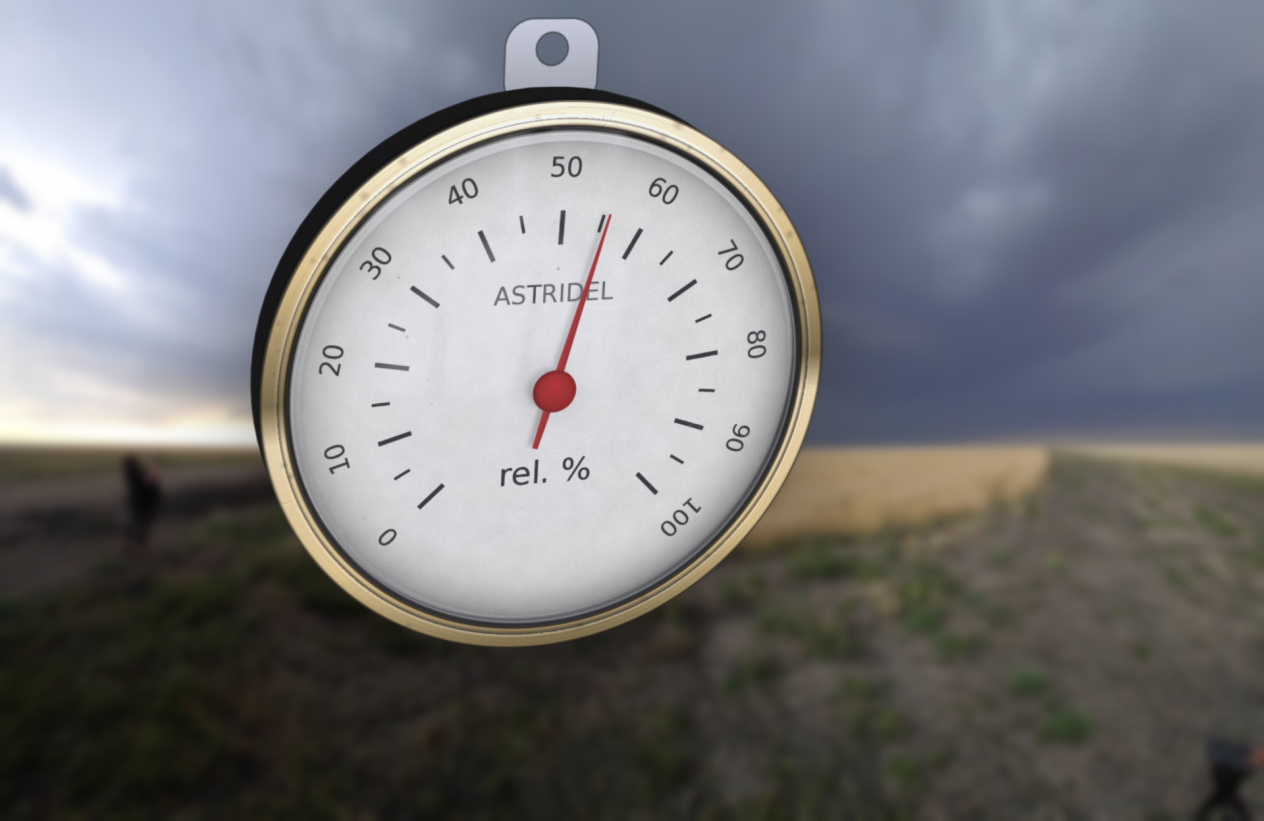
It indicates 55 %
